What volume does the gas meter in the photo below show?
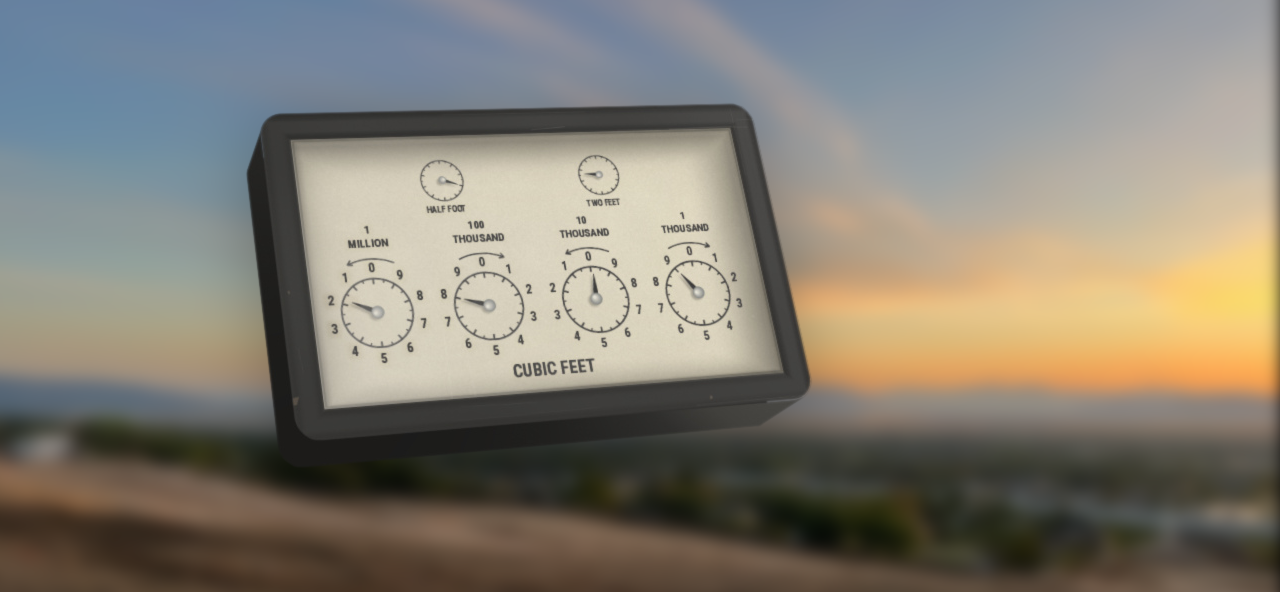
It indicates 179900 ft³
